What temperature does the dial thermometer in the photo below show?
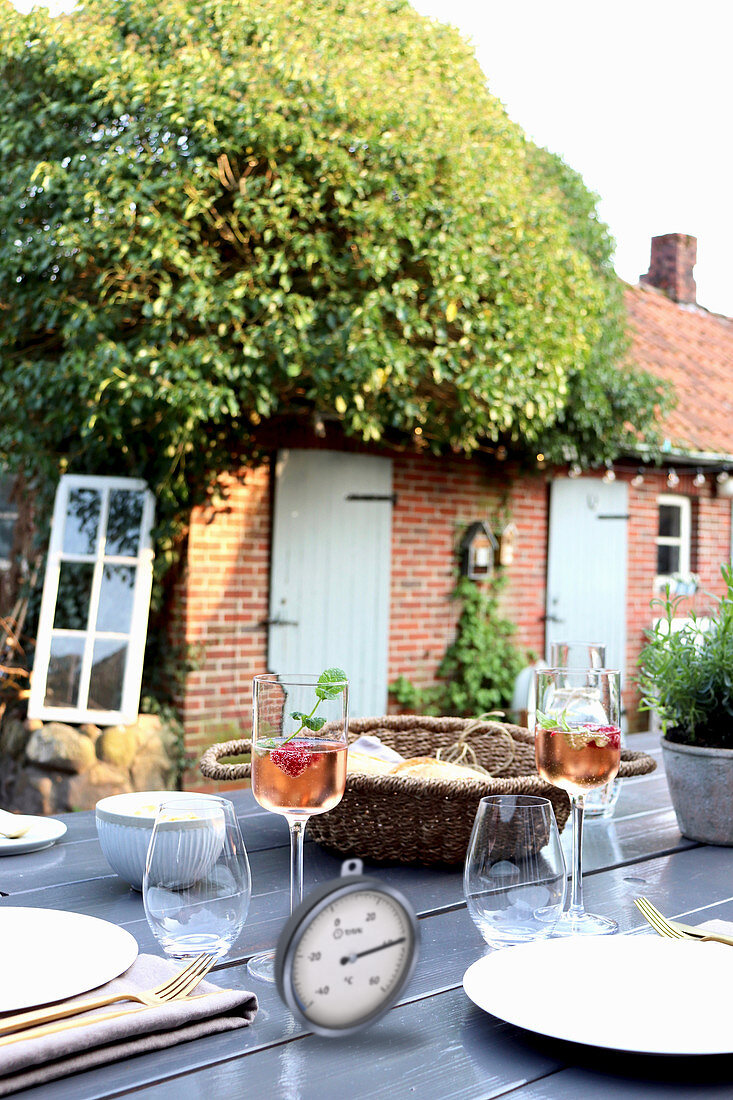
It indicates 40 °C
